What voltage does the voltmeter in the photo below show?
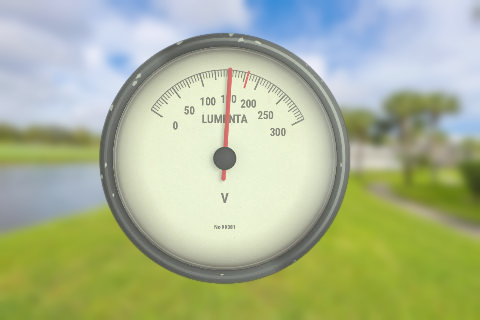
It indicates 150 V
